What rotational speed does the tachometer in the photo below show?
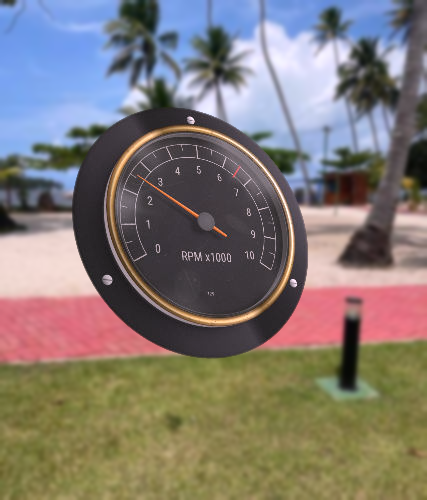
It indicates 2500 rpm
